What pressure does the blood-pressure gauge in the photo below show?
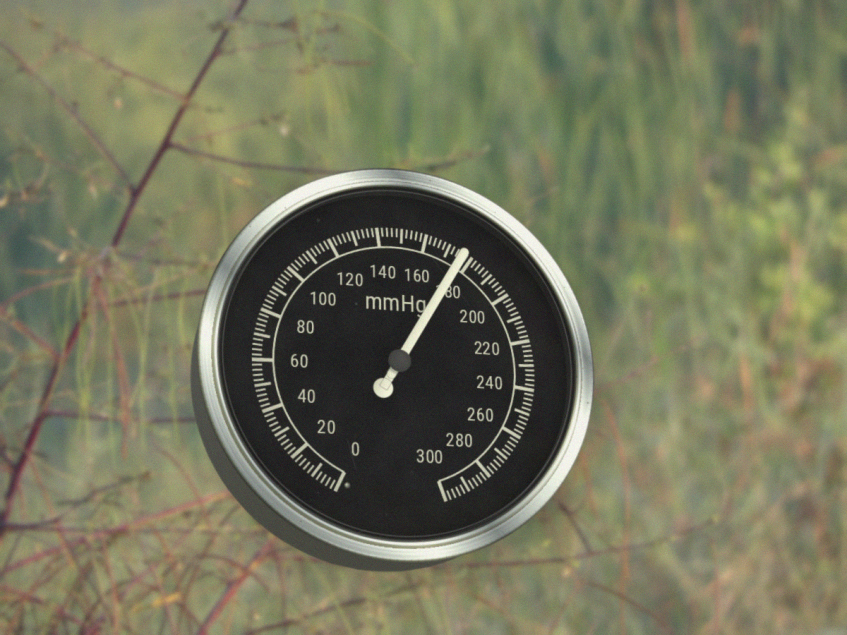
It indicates 176 mmHg
